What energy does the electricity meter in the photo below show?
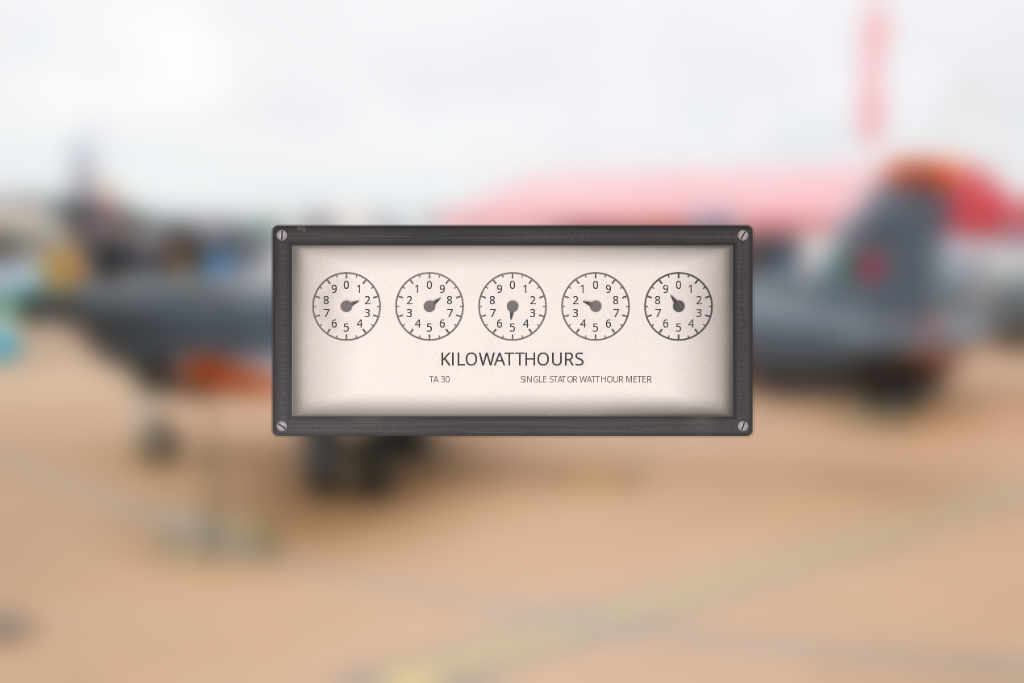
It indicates 18519 kWh
